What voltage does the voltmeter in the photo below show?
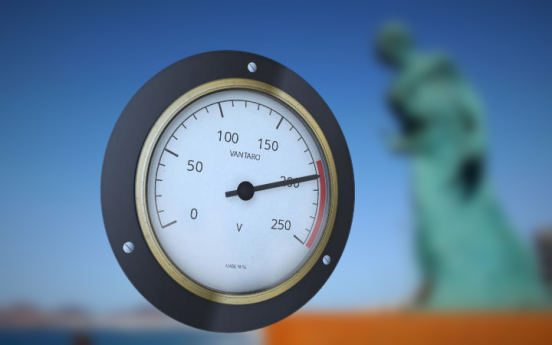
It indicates 200 V
